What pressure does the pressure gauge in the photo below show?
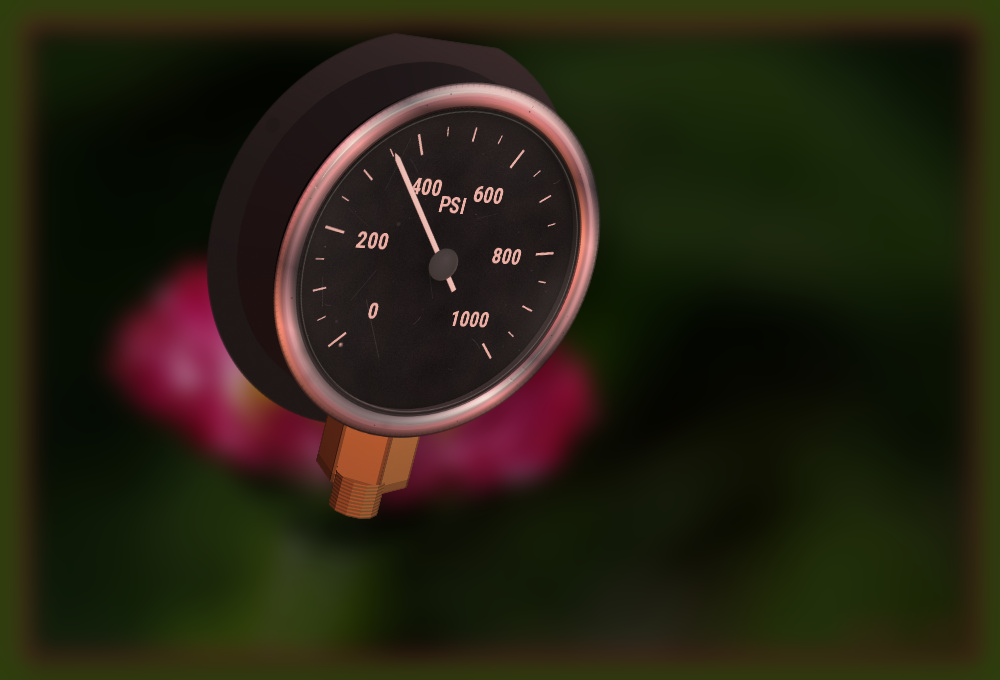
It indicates 350 psi
